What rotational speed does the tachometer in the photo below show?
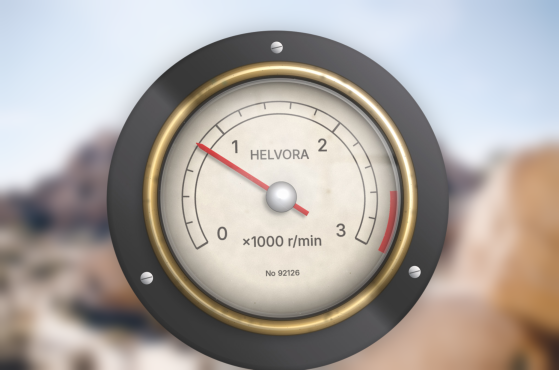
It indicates 800 rpm
